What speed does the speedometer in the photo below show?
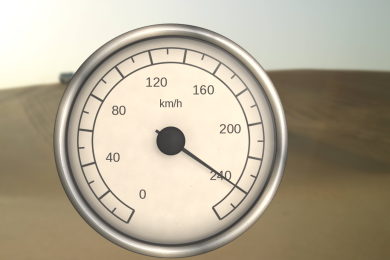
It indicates 240 km/h
